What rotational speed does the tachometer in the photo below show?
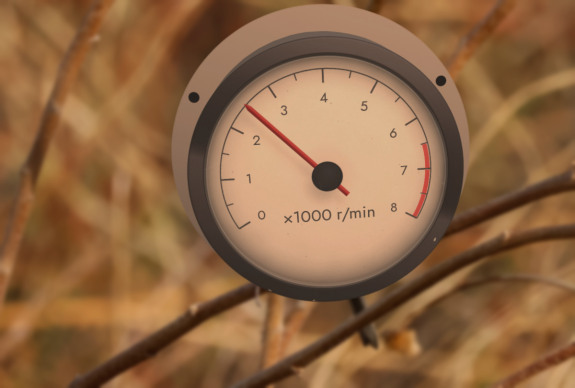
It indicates 2500 rpm
